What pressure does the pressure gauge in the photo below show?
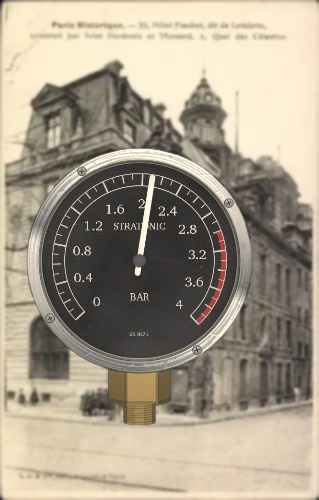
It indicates 2.1 bar
